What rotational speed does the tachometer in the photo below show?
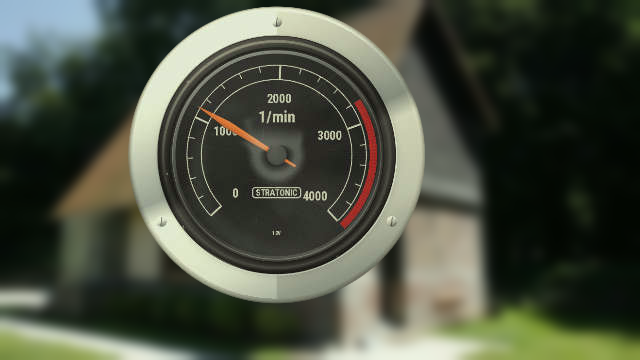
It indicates 1100 rpm
